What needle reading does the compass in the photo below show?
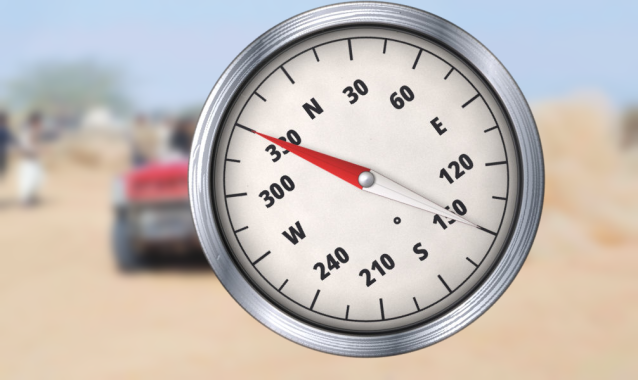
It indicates 330 °
